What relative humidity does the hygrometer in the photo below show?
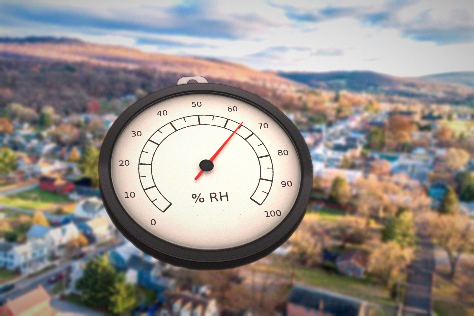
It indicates 65 %
